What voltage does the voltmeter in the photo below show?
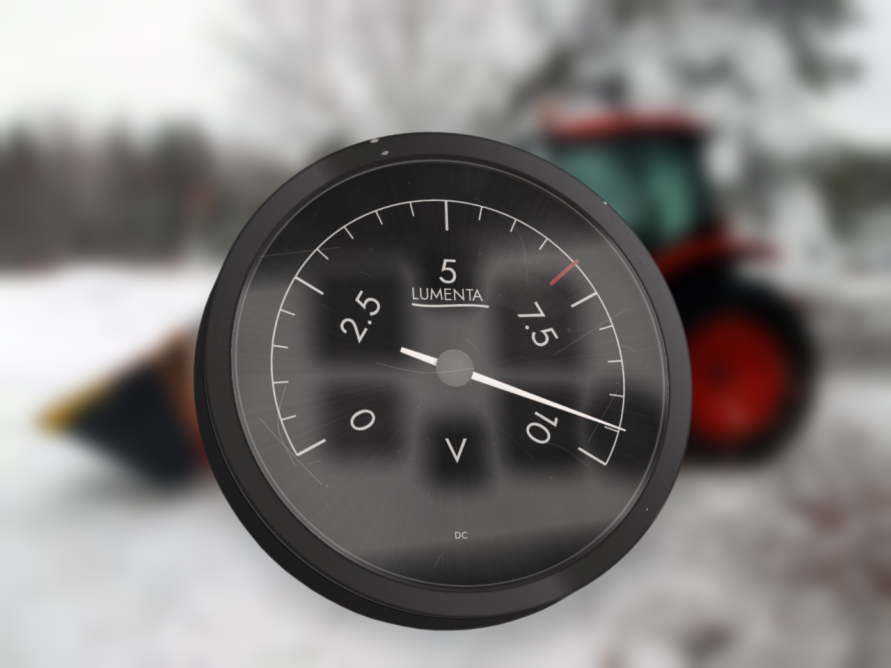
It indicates 9.5 V
